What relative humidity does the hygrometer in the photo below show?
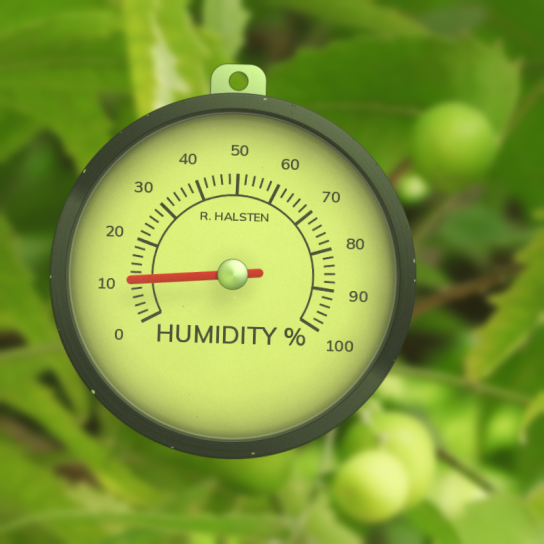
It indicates 10 %
